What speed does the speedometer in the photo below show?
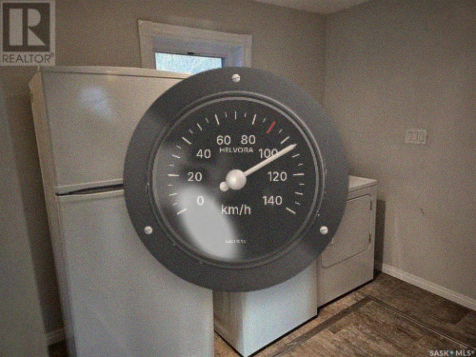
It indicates 105 km/h
